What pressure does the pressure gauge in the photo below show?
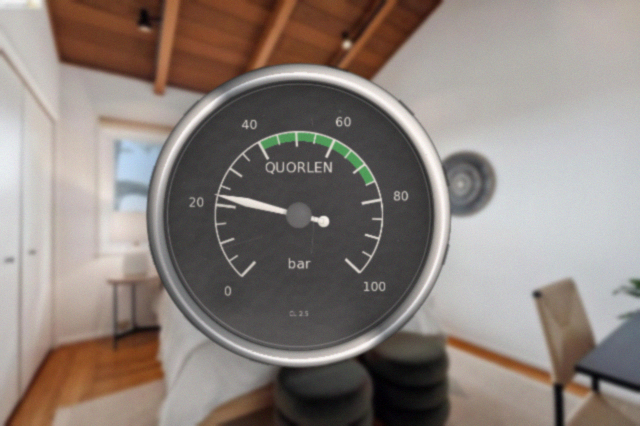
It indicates 22.5 bar
